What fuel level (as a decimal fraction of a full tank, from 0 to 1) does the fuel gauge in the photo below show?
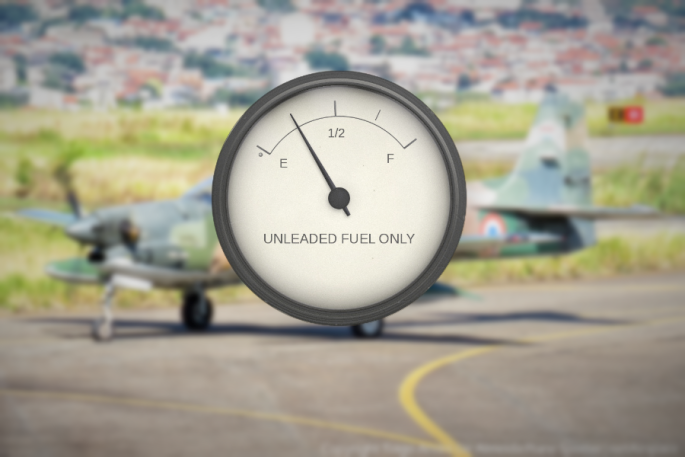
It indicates 0.25
